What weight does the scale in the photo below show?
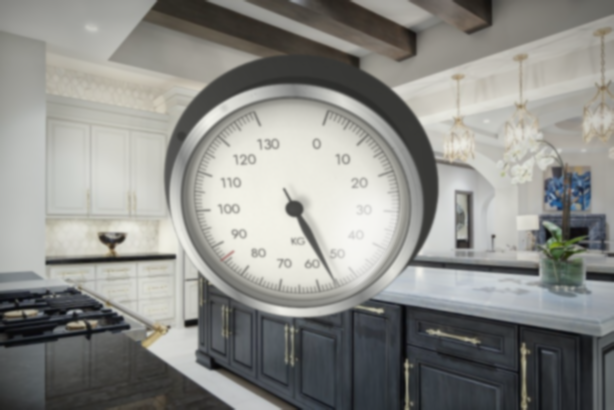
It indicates 55 kg
